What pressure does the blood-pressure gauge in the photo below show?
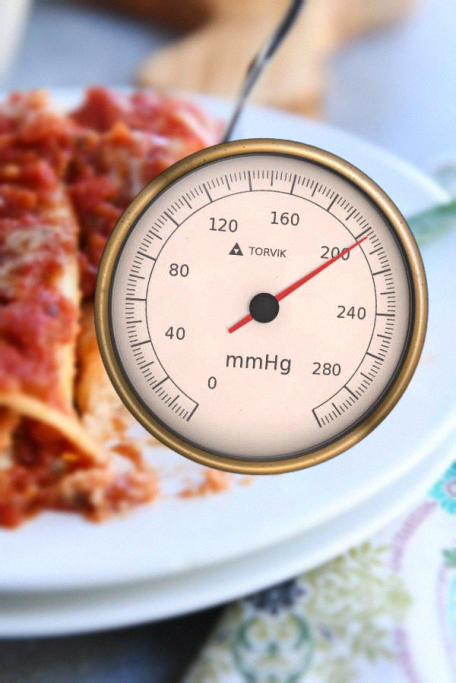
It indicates 202 mmHg
